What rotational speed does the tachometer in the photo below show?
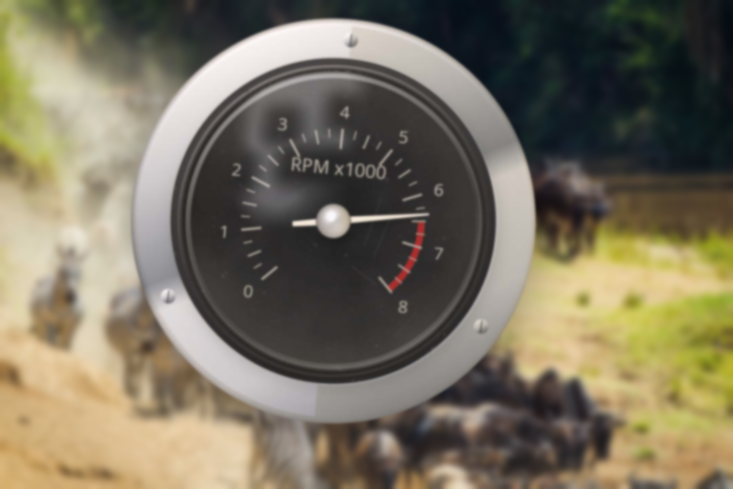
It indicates 6375 rpm
